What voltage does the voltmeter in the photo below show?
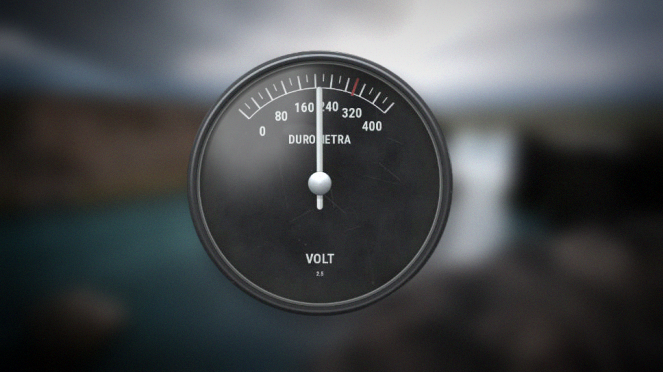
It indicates 210 V
